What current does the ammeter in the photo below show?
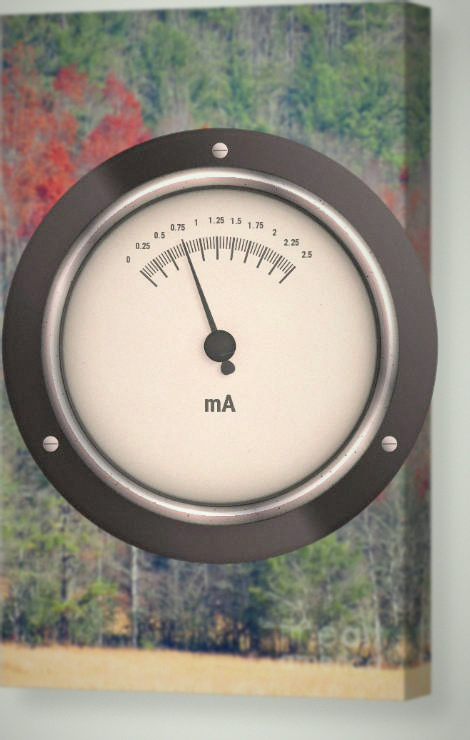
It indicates 0.75 mA
